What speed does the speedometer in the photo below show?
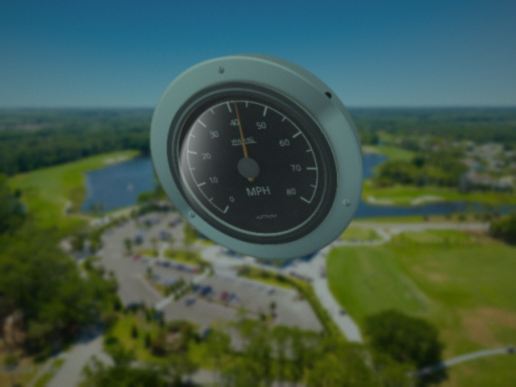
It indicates 42.5 mph
